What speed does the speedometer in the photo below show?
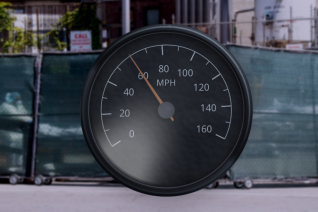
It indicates 60 mph
